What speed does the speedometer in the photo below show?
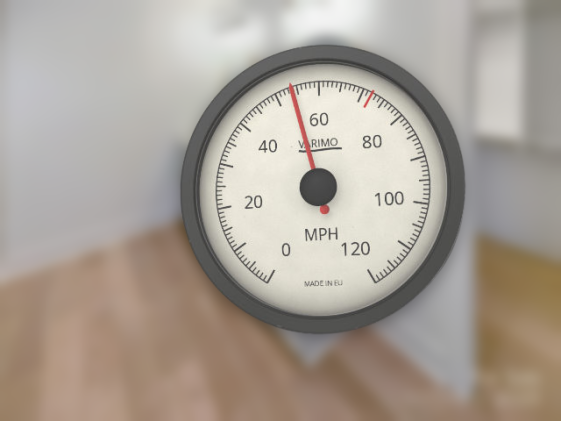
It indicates 54 mph
